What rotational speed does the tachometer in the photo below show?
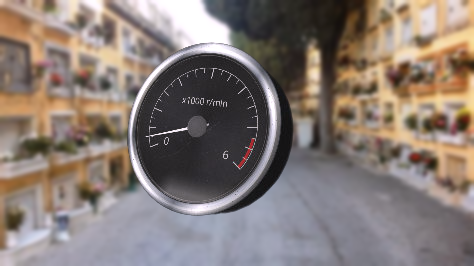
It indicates 250 rpm
